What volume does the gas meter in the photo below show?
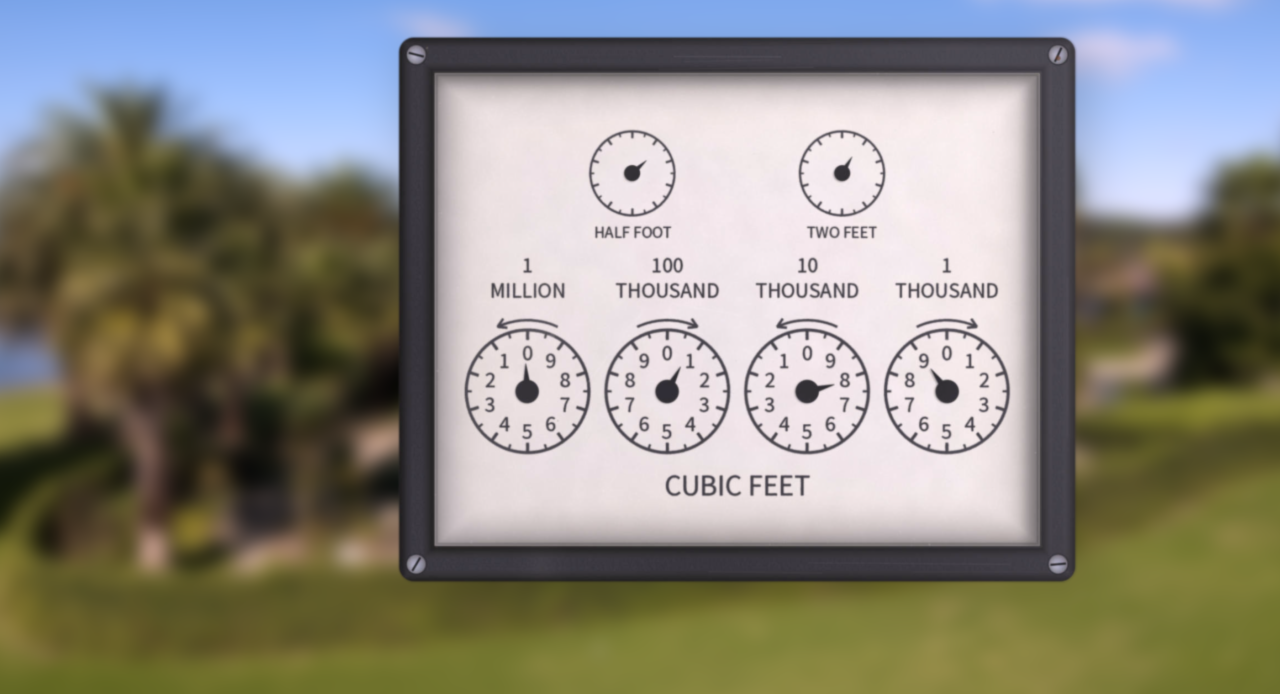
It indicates 7900 ft³
